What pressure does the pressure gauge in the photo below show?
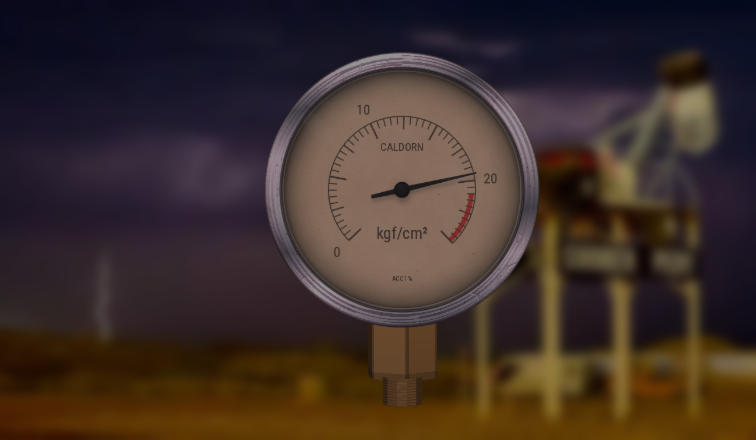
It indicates 19.5 kg/cm²
